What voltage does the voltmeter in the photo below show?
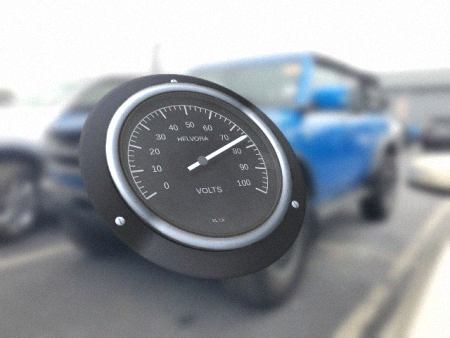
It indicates 76 V
